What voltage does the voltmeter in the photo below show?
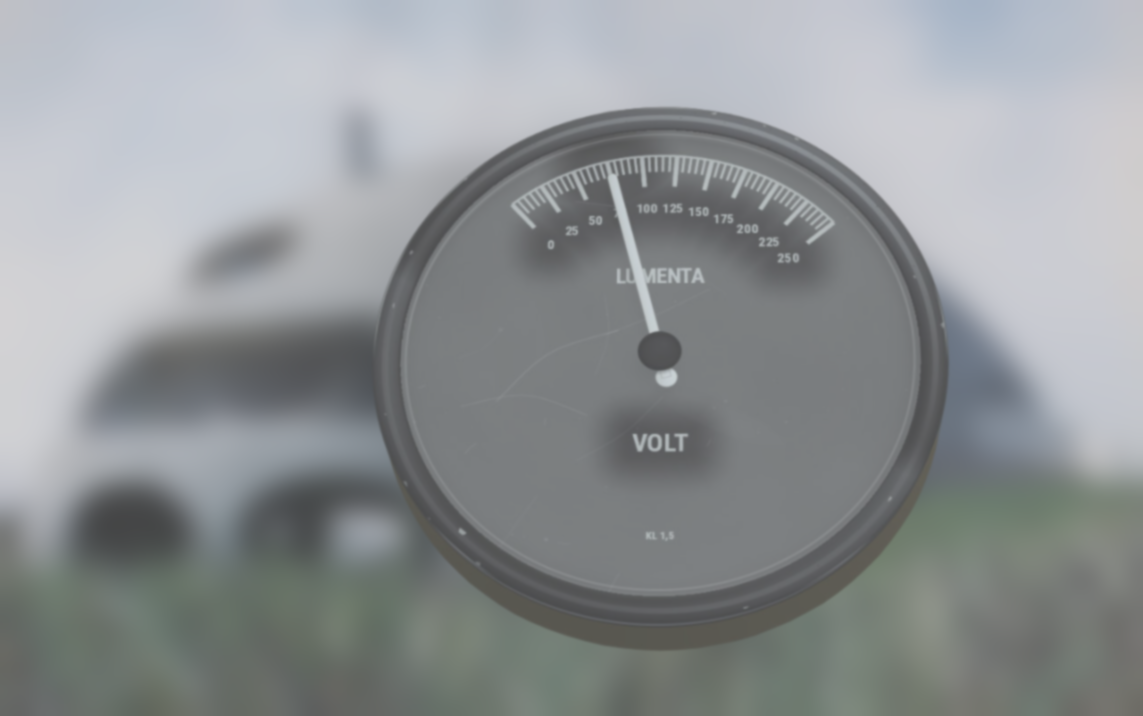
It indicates 75 V
